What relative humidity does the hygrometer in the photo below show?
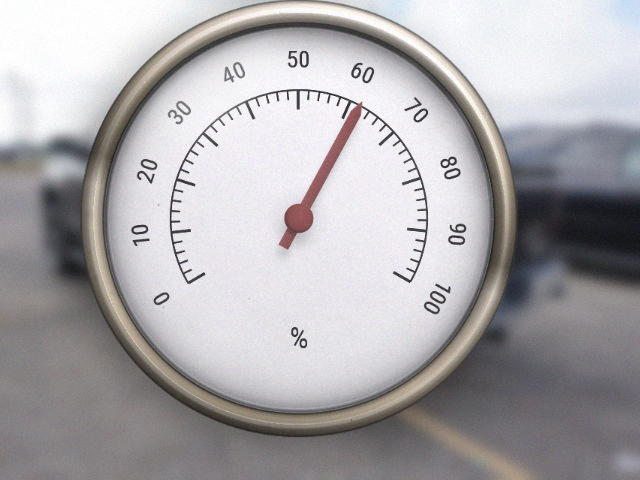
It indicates 62 %
